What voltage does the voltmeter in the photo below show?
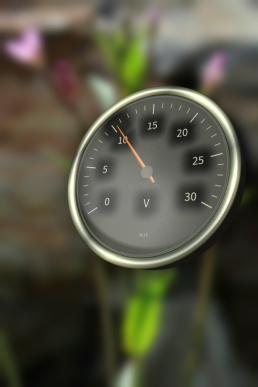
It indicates 10.5 V
